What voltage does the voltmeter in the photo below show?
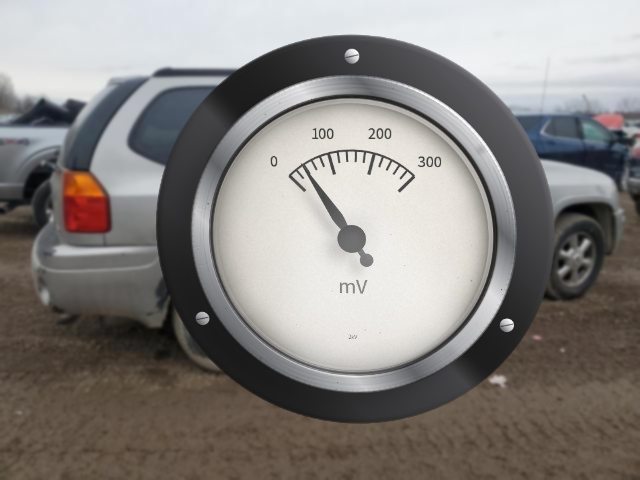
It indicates 40 mV
